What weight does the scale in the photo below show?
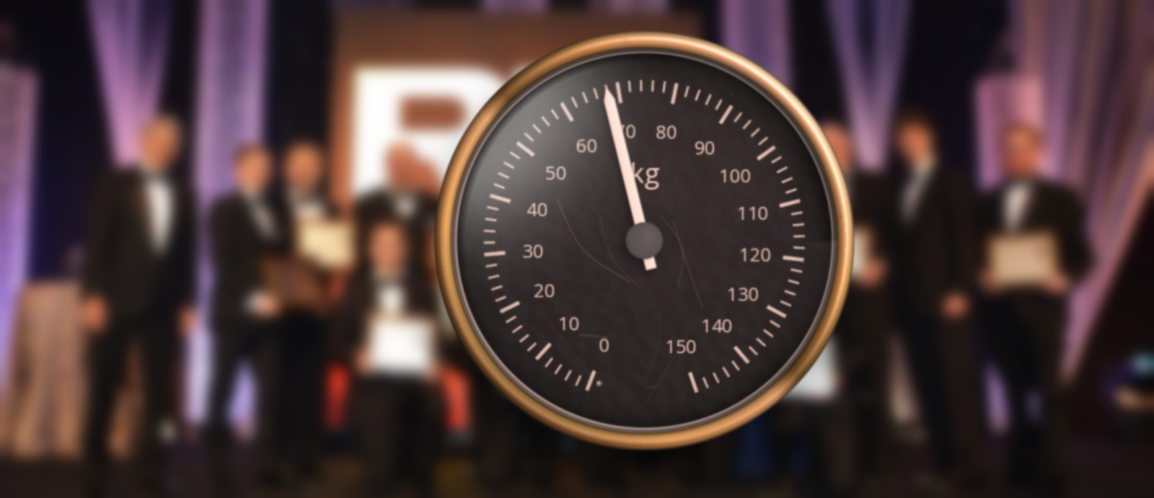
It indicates 68 kg
